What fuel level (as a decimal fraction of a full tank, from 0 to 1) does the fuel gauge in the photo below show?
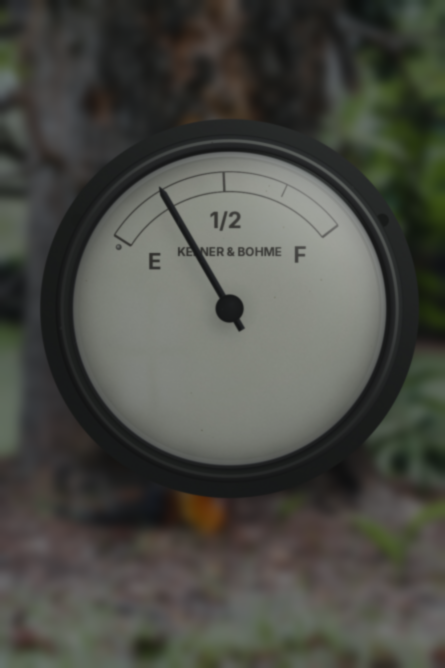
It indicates 0.25
